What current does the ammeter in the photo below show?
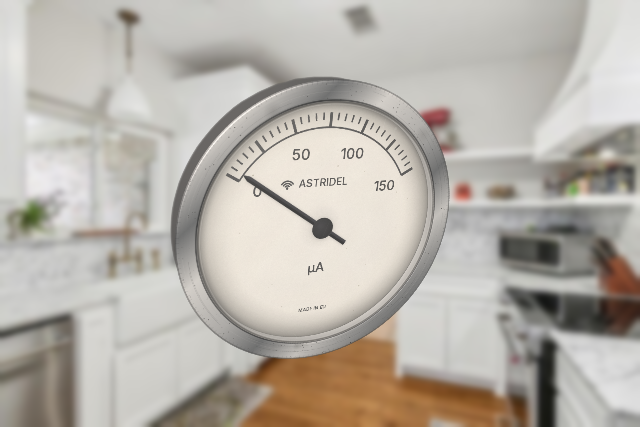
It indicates 5 µA
